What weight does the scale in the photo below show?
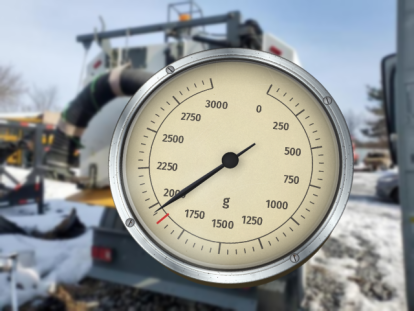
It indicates 1950 g
